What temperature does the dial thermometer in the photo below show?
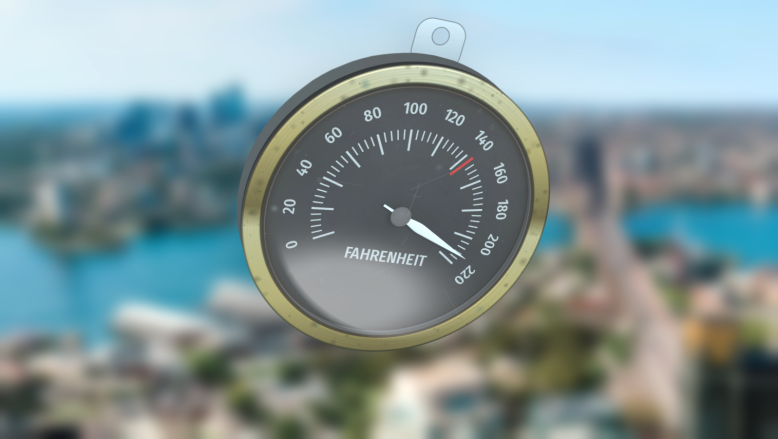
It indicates 212 °F
